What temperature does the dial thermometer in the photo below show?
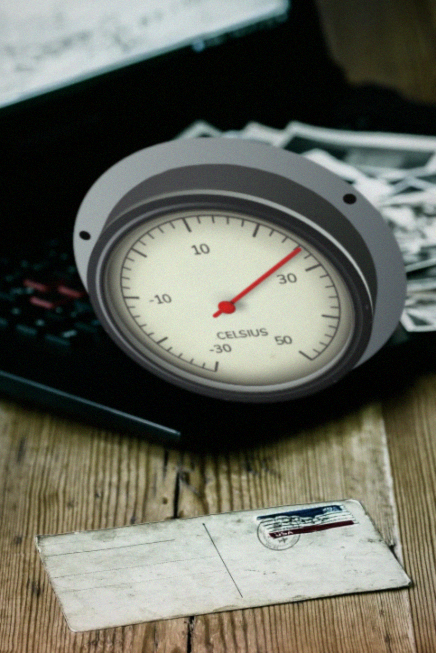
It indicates 26 °C
